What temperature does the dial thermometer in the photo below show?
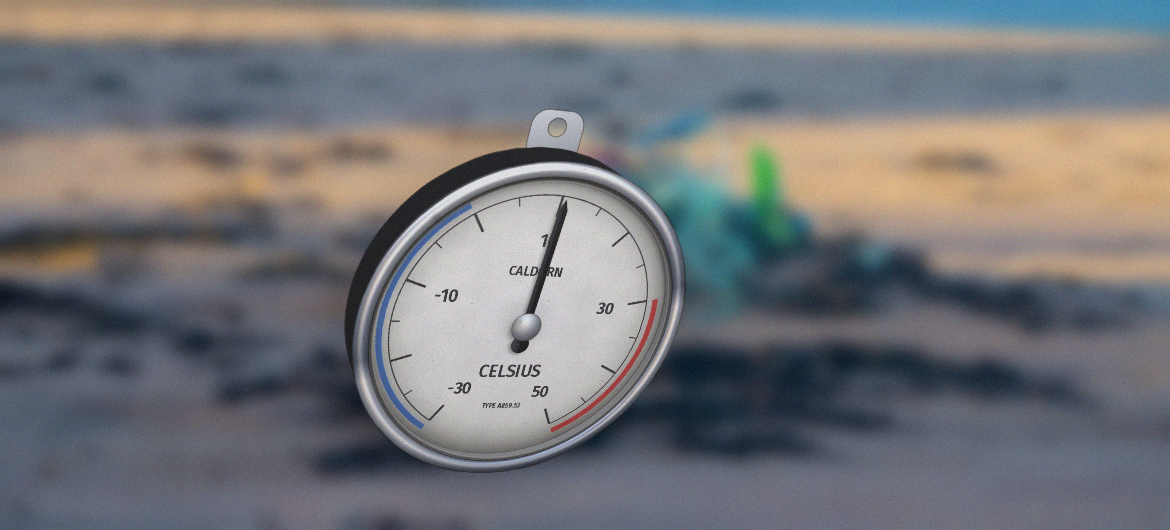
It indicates 10 °C
